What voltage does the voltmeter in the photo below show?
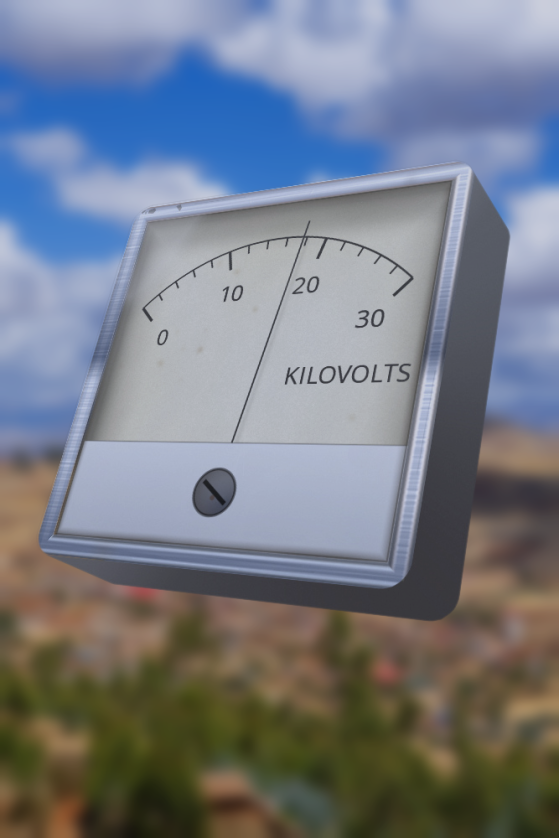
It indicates 18 kV
